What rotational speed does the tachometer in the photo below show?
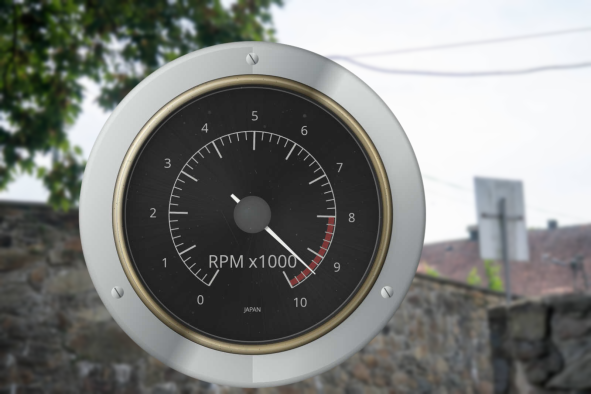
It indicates 9400 rpm
